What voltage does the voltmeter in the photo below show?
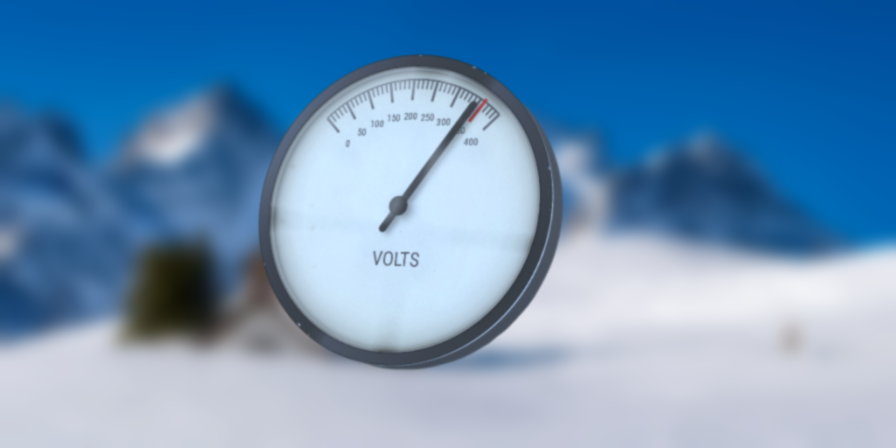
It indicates 350 V
